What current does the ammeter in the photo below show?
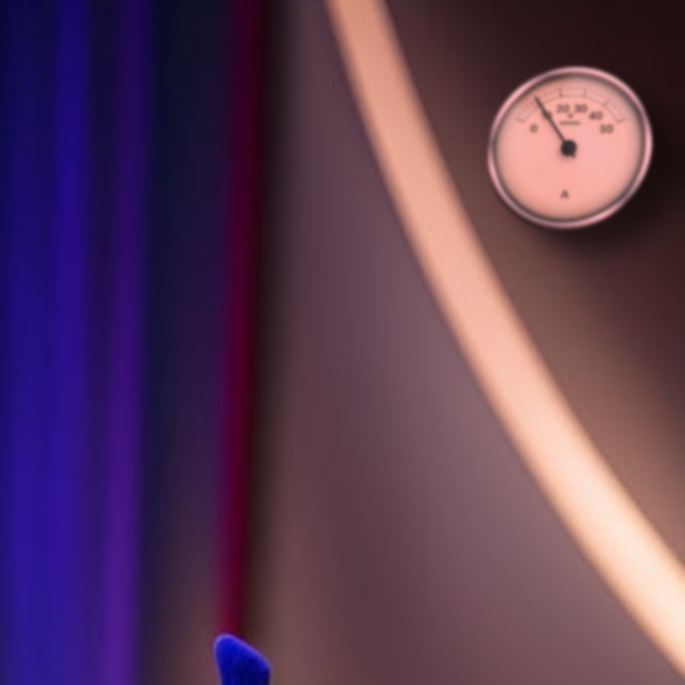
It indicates 10 A
